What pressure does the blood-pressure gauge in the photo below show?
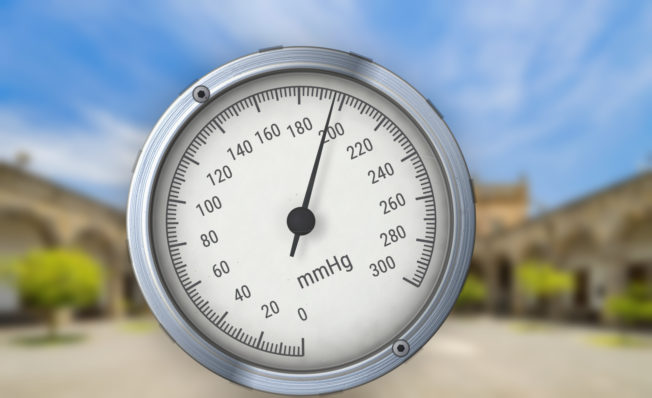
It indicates 196 mmHg
